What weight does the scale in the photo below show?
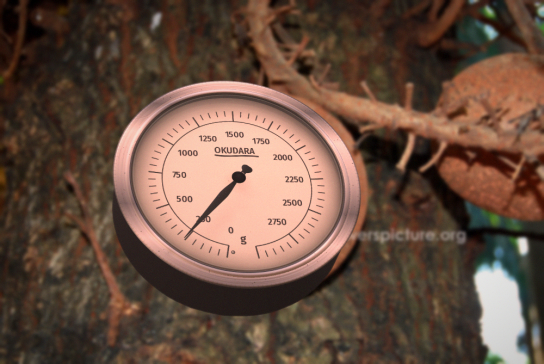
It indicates 250 g
